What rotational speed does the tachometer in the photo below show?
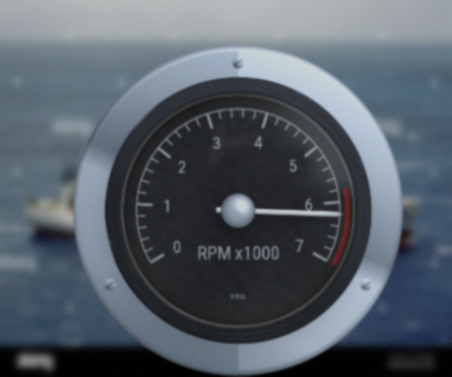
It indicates 6200 rpm
